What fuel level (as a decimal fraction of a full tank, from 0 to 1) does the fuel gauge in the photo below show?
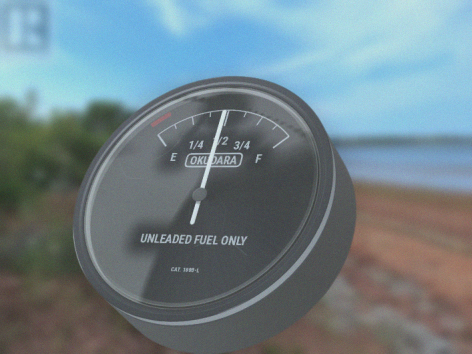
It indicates 0.5
